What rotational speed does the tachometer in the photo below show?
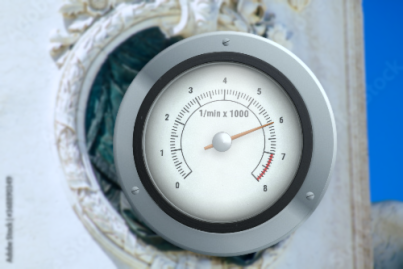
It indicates 6000 rpm
